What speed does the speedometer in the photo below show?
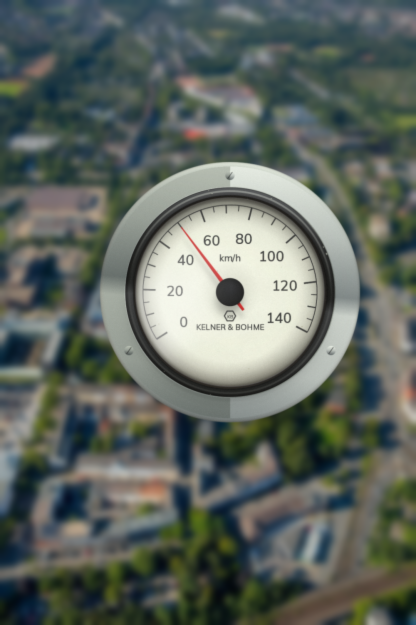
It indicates 50 km/h
